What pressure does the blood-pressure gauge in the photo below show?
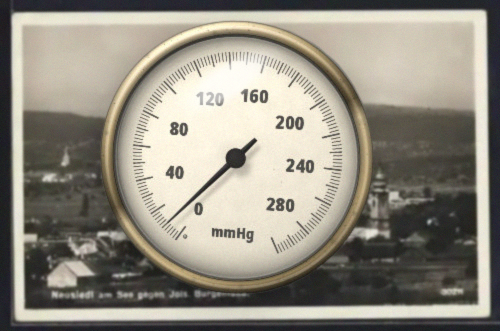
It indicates 10 mmHg
